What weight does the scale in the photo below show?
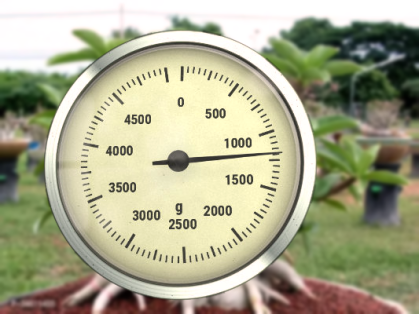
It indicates 1200 g
